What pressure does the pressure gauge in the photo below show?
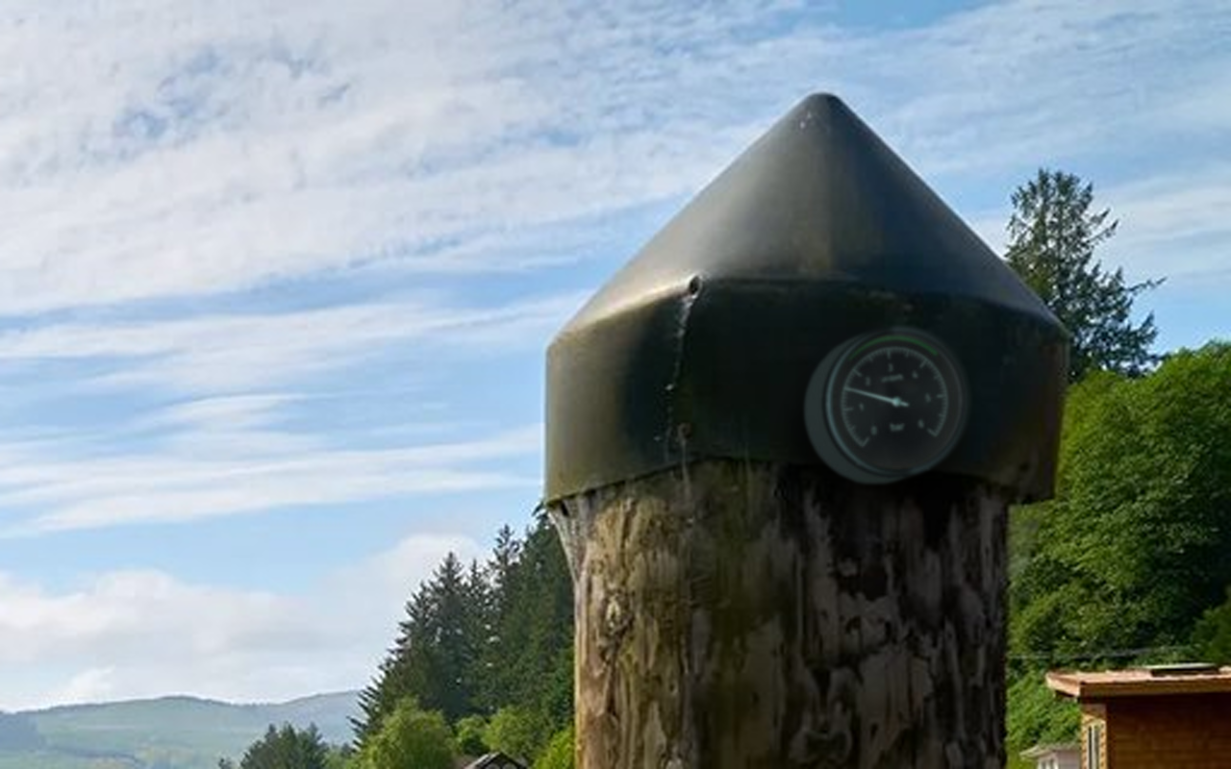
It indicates 1.5 bar
